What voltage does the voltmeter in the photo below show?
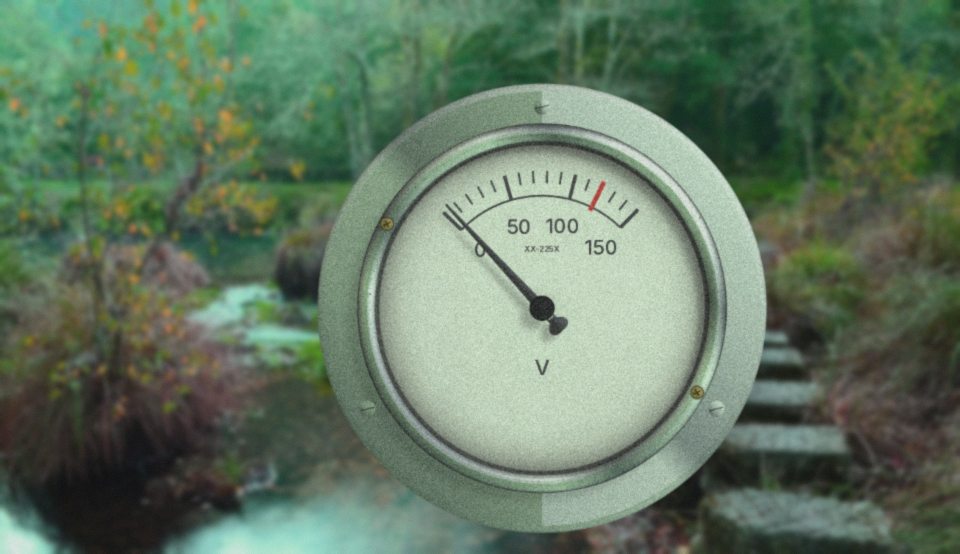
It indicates 5 V
